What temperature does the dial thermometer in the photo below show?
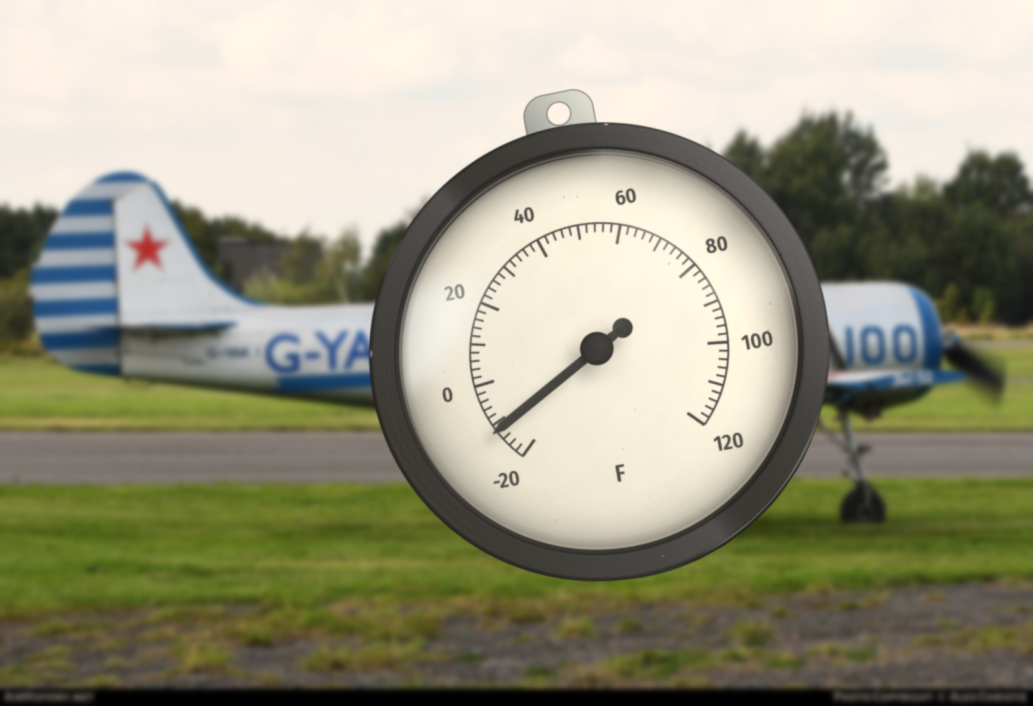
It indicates -12 °F
